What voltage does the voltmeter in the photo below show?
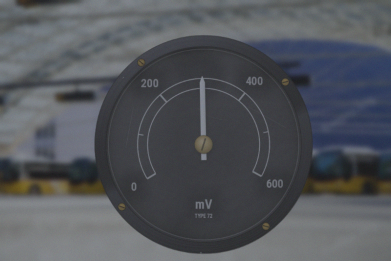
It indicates 300 mV
